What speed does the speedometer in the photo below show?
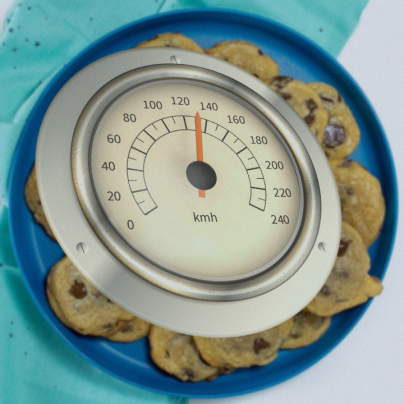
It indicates 130 km/h
